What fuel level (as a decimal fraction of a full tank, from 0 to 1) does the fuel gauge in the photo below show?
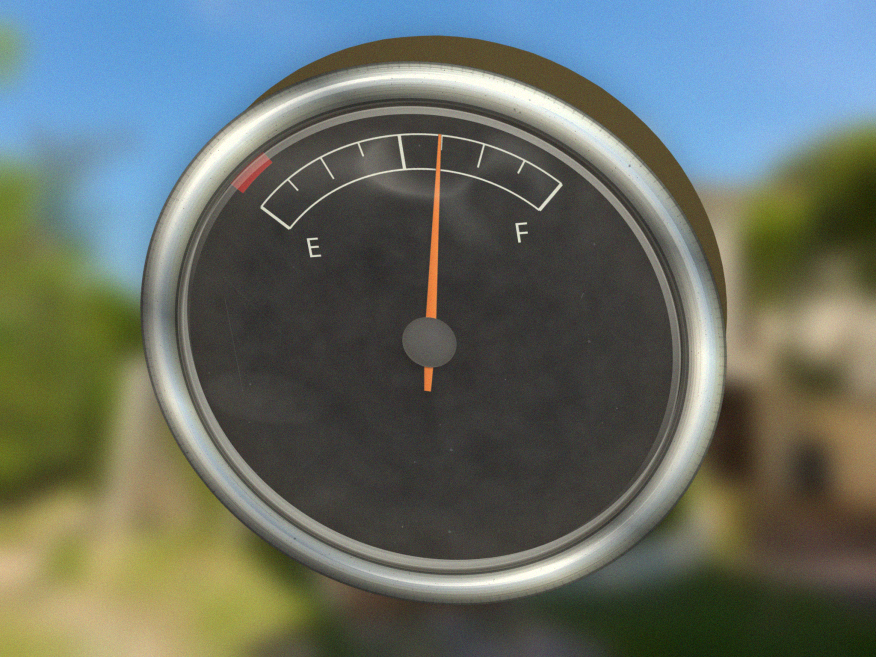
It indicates 0.625
